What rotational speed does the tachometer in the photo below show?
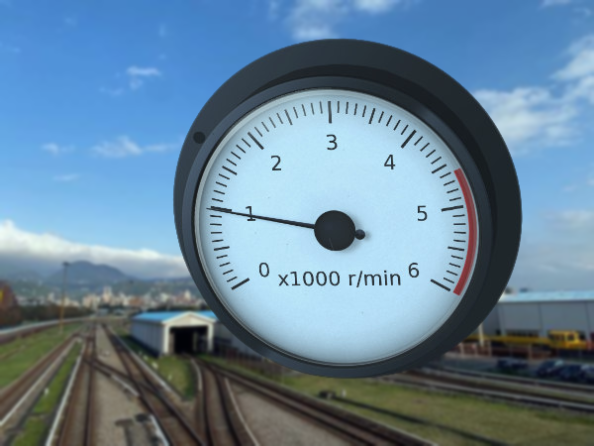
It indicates 1000 rpm
